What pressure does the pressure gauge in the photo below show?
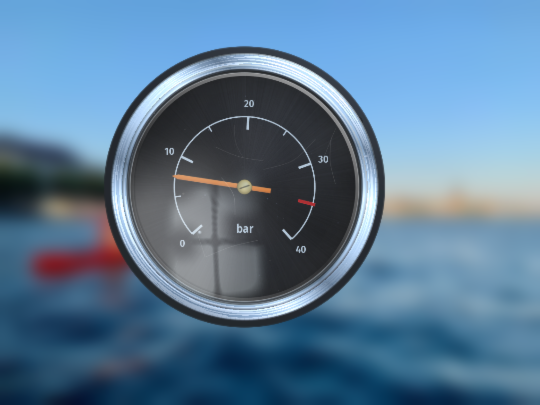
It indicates 7.5 bar
